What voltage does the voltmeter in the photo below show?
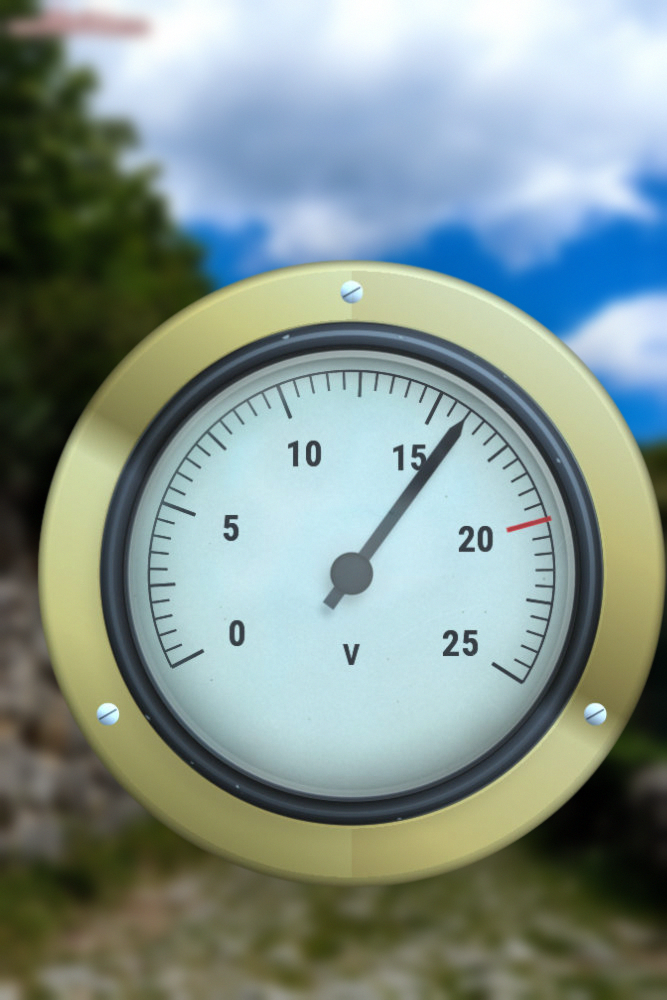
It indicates 16 V
